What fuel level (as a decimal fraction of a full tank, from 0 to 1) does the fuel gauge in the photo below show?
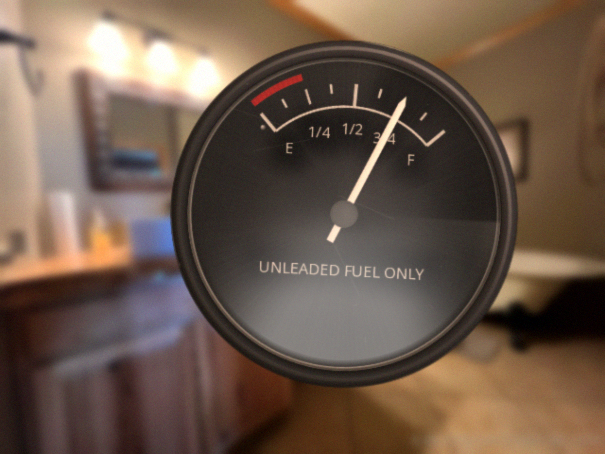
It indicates 0.75
